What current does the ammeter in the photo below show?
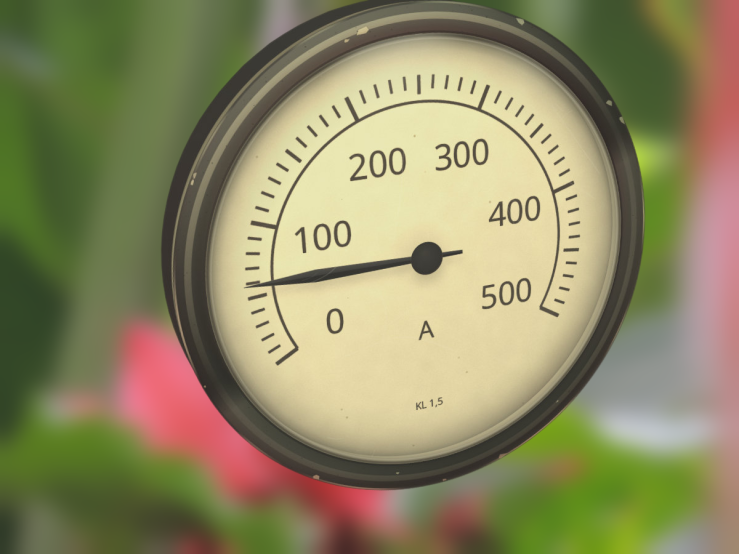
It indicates 60 A
